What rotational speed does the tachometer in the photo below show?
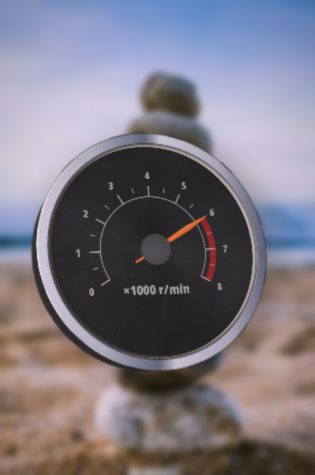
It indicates 6000 rpm
